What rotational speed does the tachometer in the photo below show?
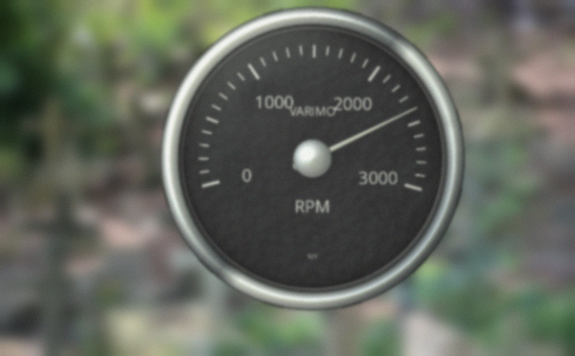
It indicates 2400 rpm
